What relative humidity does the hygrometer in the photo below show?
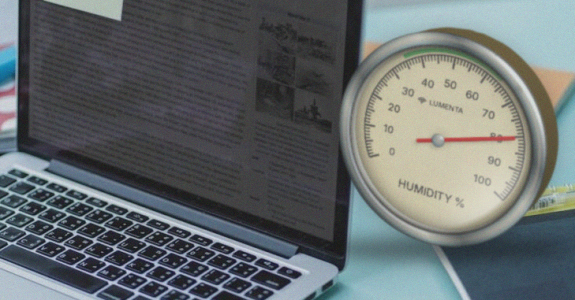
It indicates 80 %
